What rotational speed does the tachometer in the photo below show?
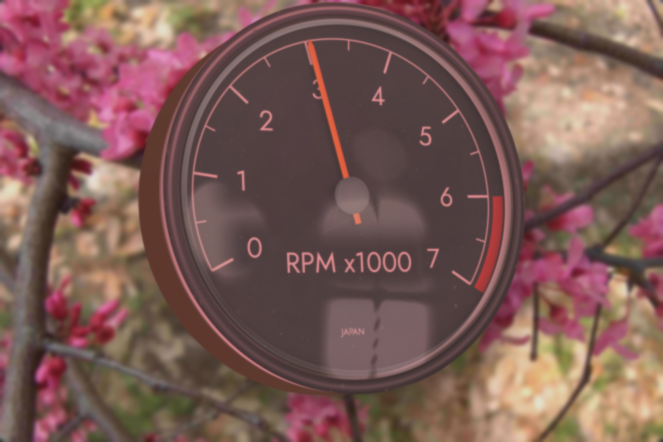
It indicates 3000 rpm
